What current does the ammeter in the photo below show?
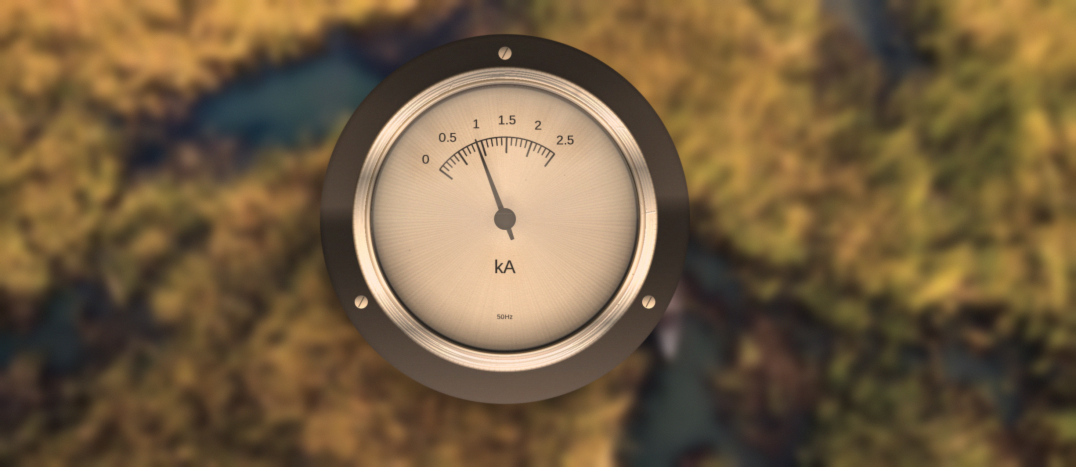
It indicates 0.9 kA
